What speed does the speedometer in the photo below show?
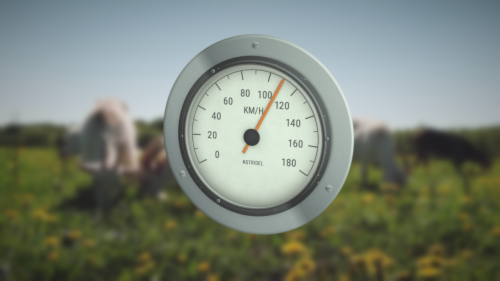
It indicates 110 km/h
